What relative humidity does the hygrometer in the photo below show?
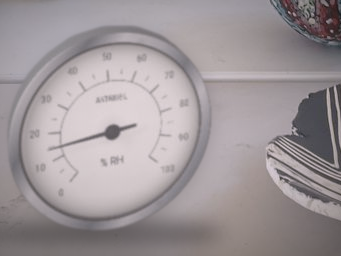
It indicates 15 %
